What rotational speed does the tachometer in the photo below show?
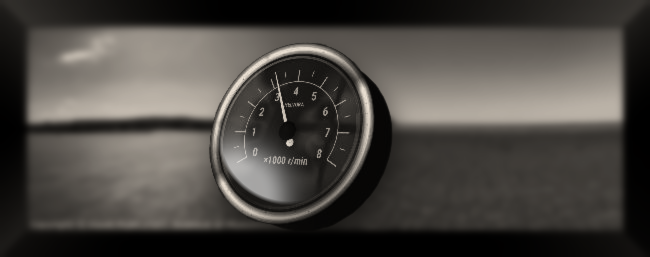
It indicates 3250 rpm
